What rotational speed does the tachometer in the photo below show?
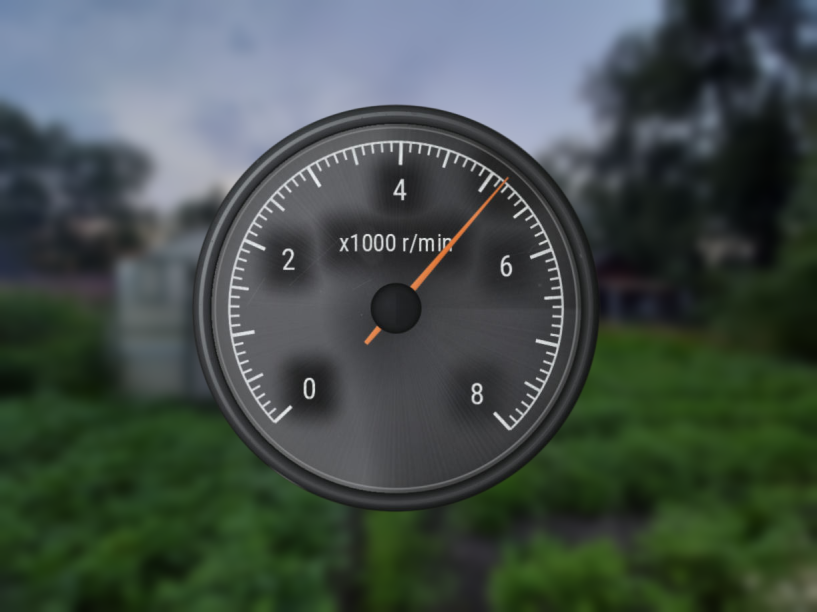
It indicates 5150 rpm
